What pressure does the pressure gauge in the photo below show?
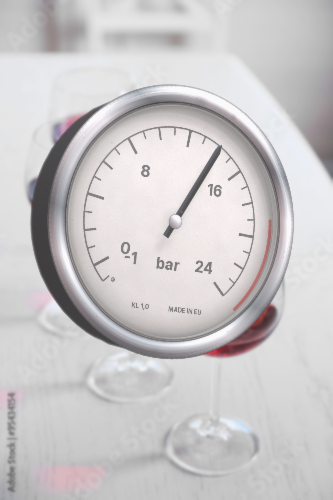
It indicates 14 bar
